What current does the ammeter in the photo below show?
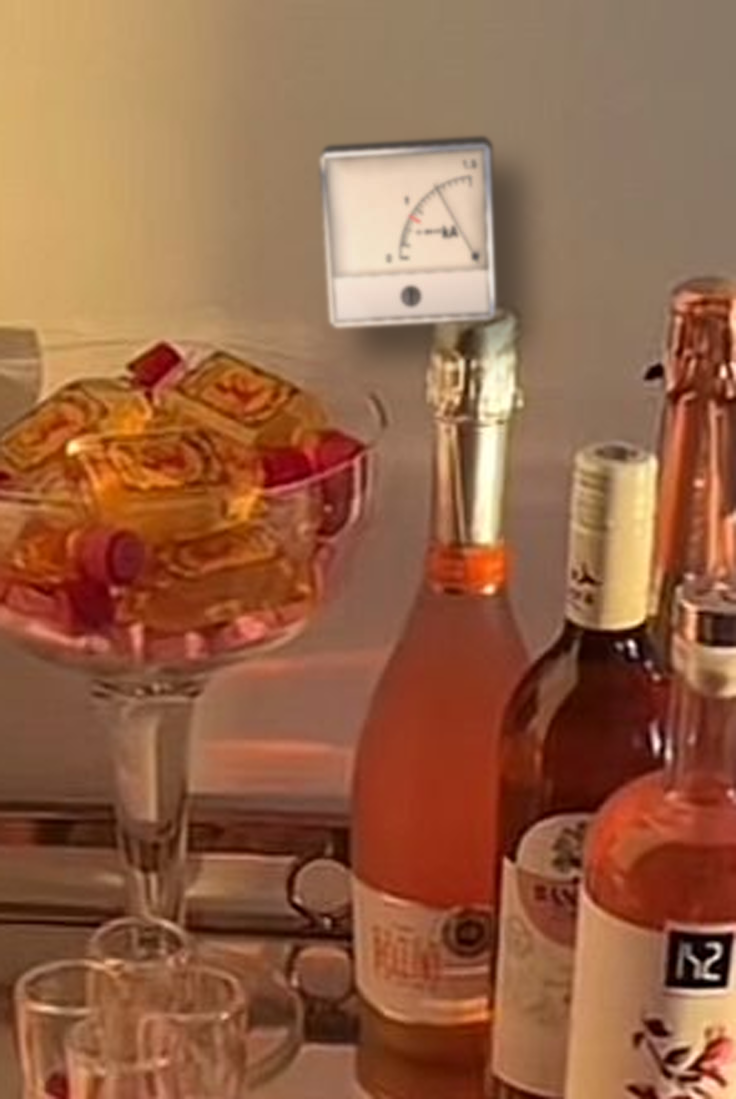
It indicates 1.25 kA
